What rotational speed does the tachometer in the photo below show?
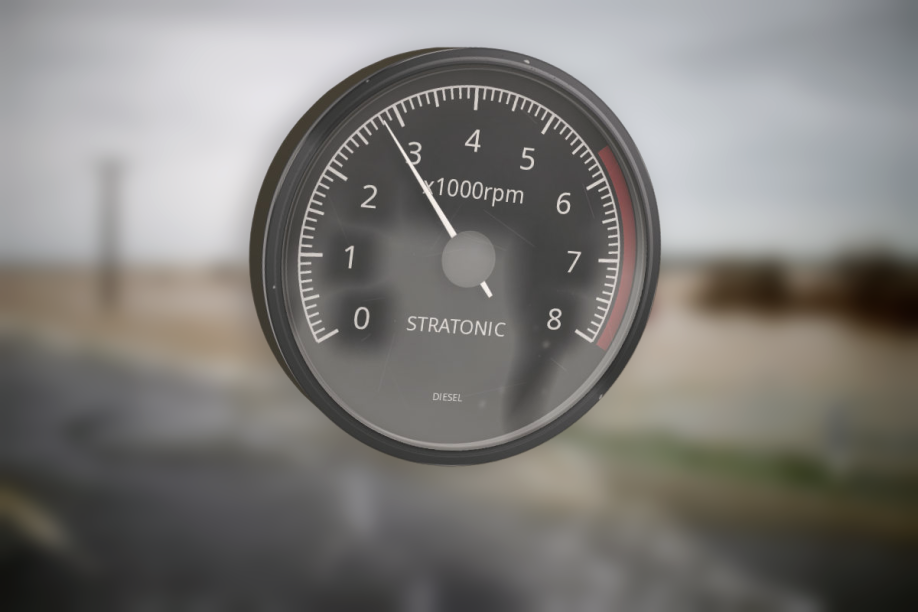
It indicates 2800 rpm
